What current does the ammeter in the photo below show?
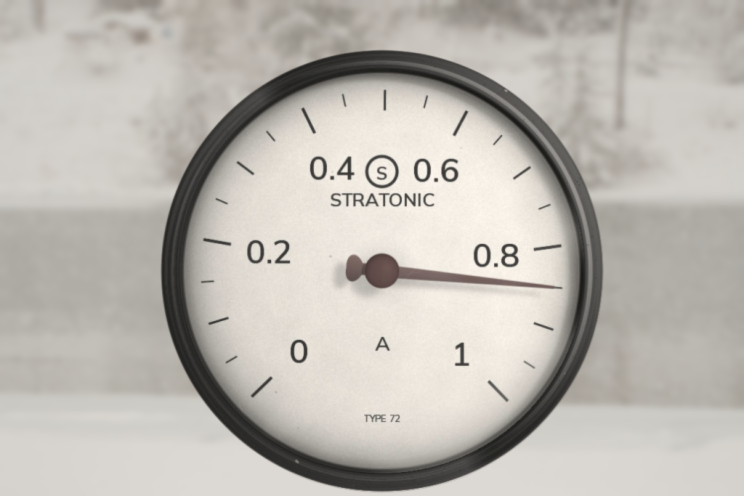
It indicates 0.85 A
